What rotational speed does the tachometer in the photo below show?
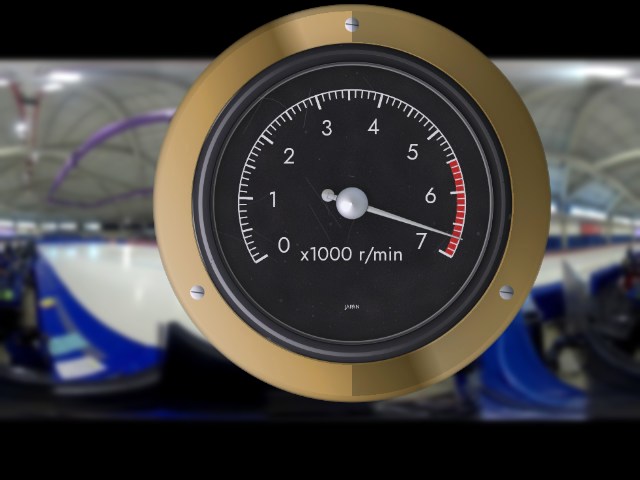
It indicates 6700 rpm
